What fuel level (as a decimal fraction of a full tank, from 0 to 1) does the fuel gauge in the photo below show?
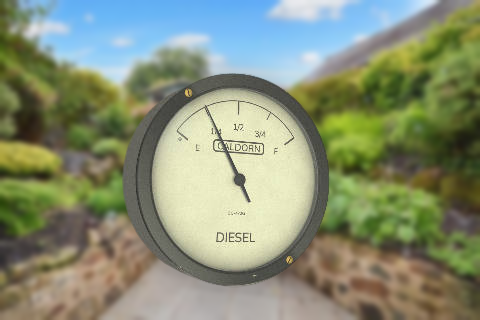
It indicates 0.25
